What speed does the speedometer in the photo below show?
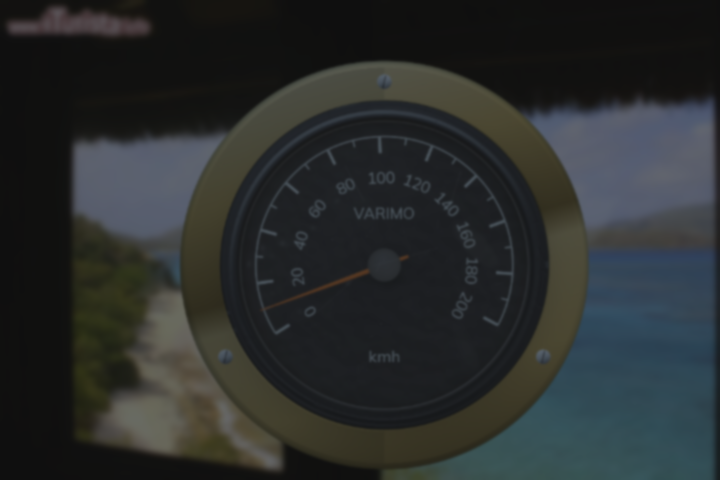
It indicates 10 km/h
